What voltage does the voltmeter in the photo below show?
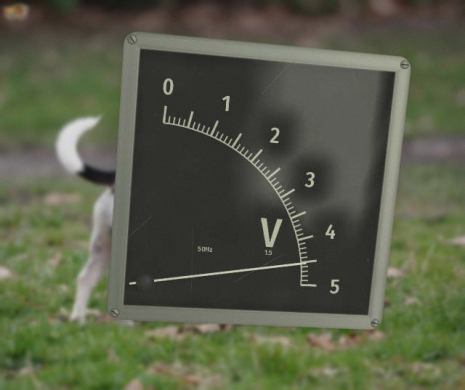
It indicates 4.5 V
